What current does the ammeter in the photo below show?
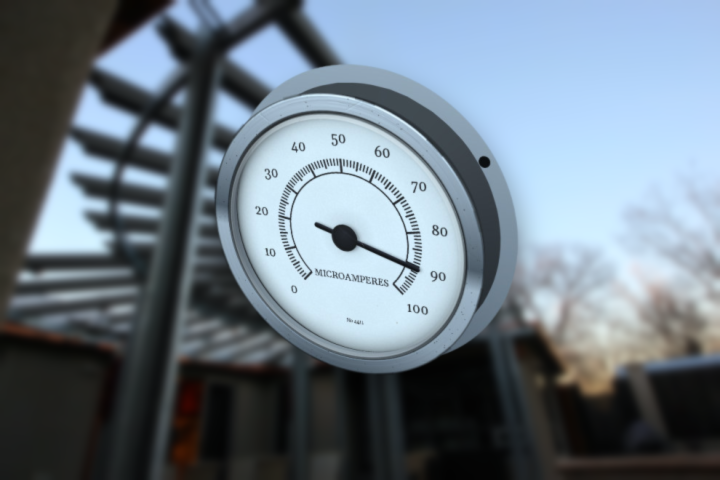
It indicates 90 µA
